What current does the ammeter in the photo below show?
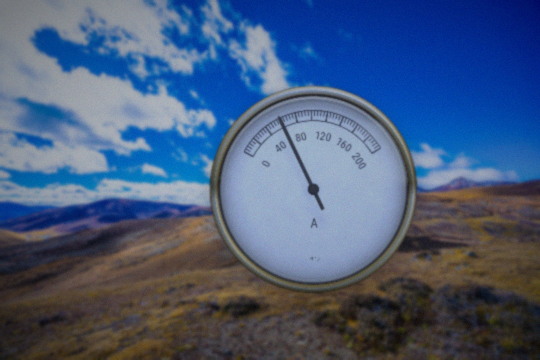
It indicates 60 A
